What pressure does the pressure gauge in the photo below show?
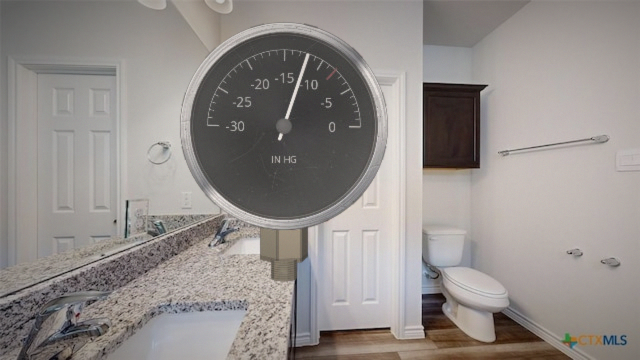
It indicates -12 inHg
